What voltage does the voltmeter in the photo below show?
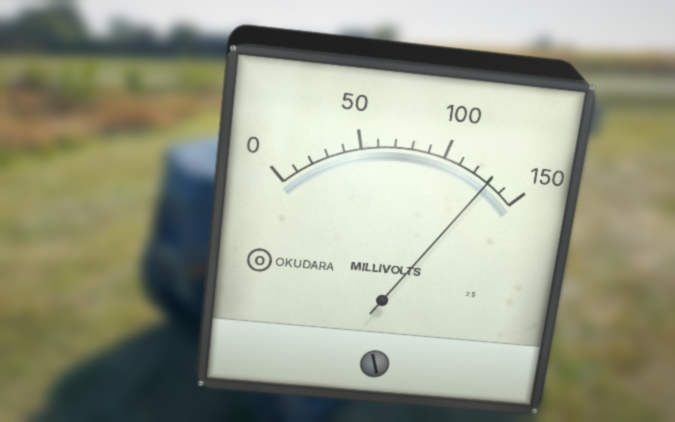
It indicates 130 mV
